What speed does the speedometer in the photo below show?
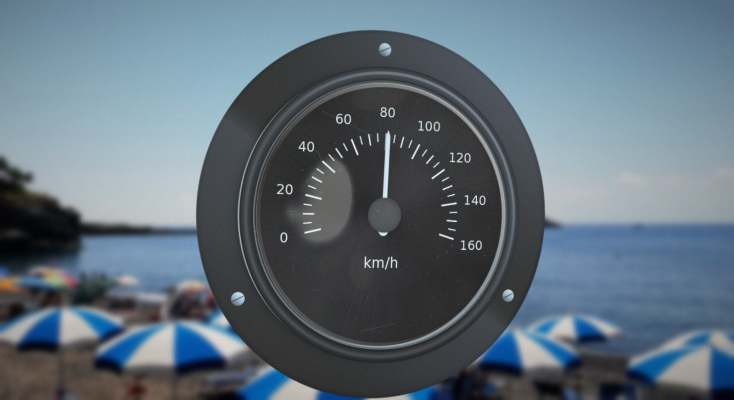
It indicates 80 km/h
